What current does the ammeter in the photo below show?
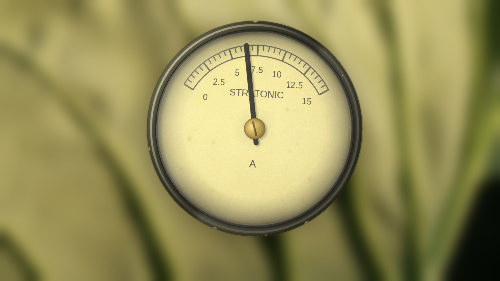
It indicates 6.5 A
